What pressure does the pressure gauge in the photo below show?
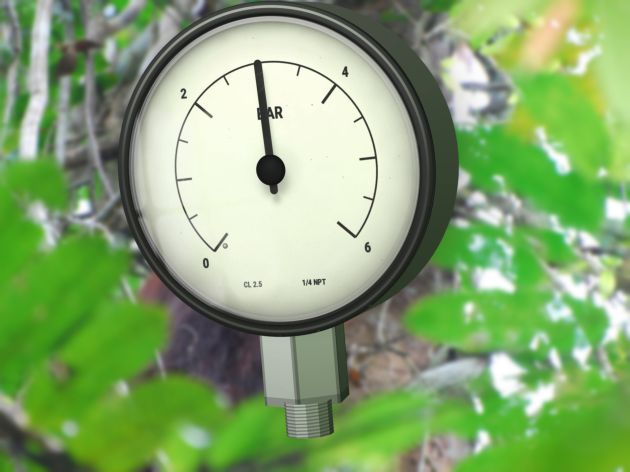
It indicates 3 bar
